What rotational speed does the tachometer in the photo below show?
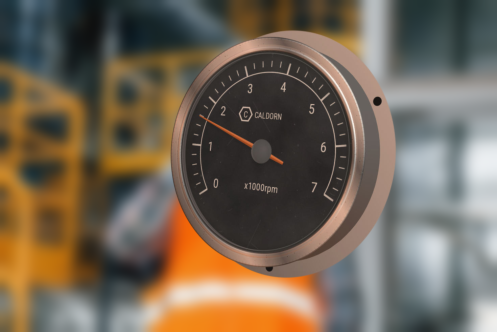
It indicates 1600 rpm
